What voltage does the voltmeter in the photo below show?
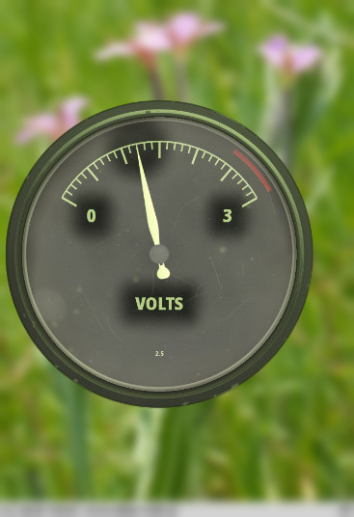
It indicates 1.2 V
